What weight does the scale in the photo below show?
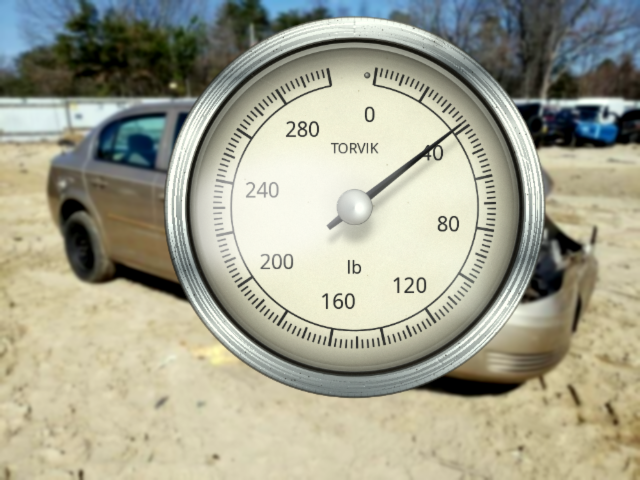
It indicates 38 lb
